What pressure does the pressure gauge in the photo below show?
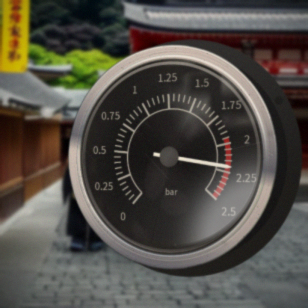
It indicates 2.2 bar
